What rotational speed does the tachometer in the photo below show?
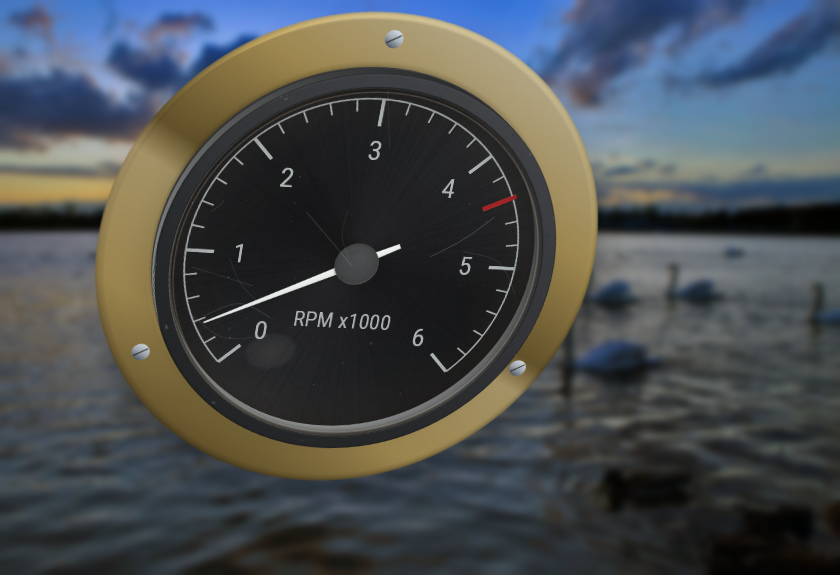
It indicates 400 rpm
